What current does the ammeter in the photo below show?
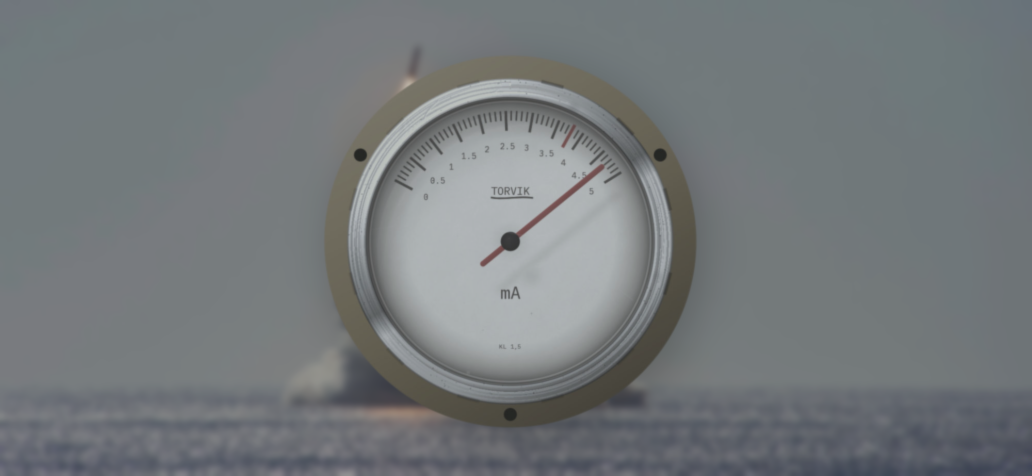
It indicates 4.7 mA
